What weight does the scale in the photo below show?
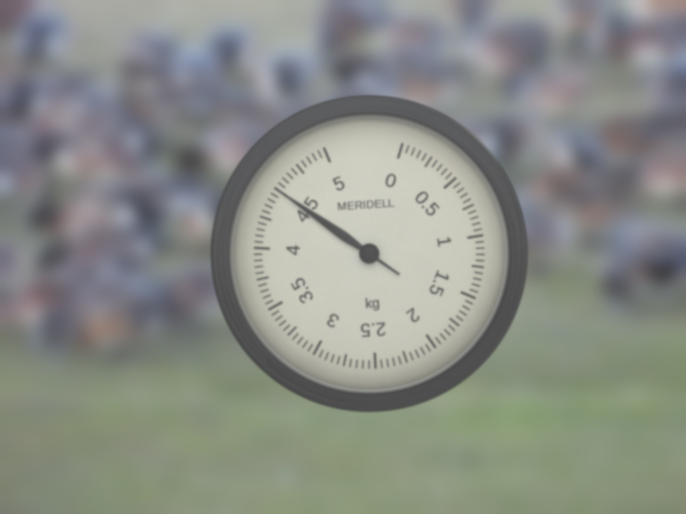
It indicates 4.5 kg
